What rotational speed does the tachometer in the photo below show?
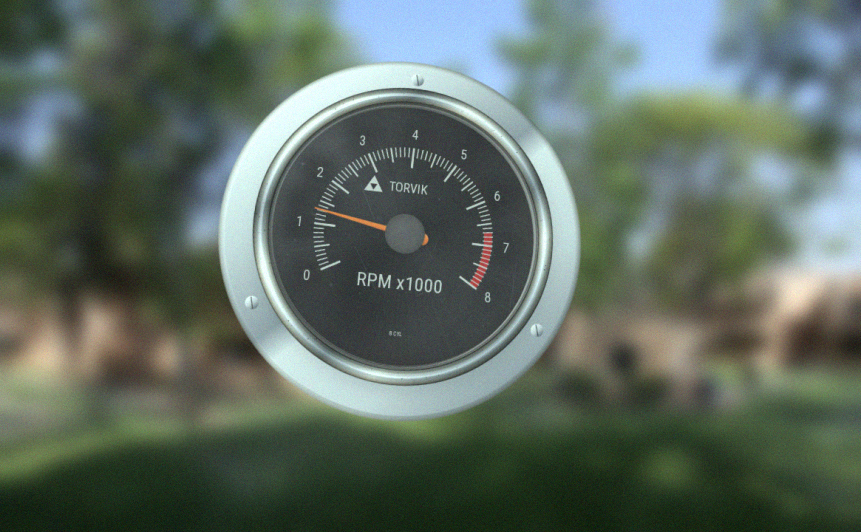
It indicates 1300 rpm
